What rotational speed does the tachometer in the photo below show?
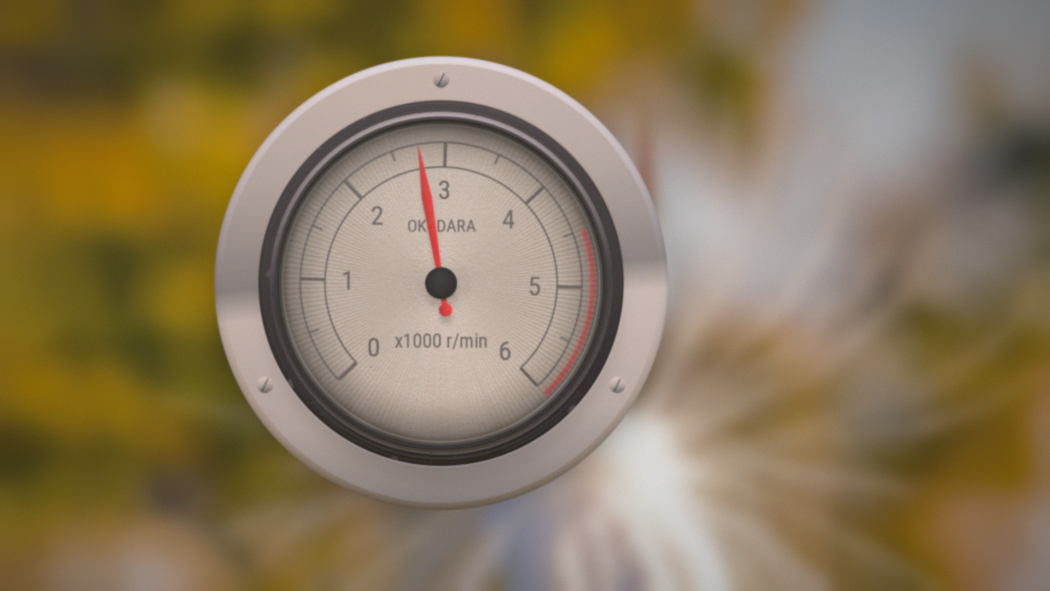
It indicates 2750 rpm
